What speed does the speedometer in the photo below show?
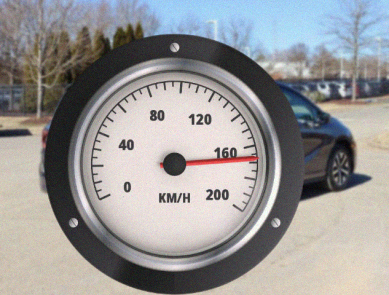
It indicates 167.5 km/h
